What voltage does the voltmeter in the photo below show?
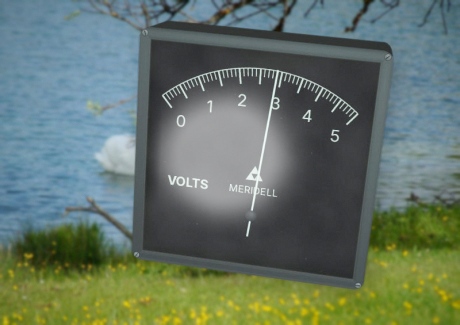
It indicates 2.9 V
